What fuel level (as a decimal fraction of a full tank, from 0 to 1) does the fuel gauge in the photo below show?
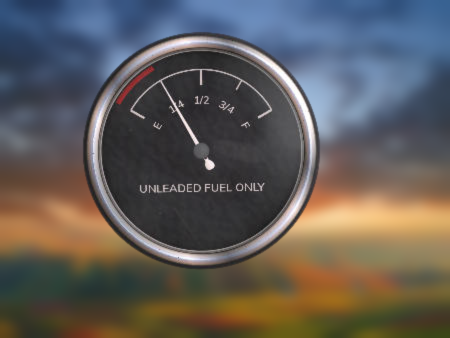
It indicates 0.25
